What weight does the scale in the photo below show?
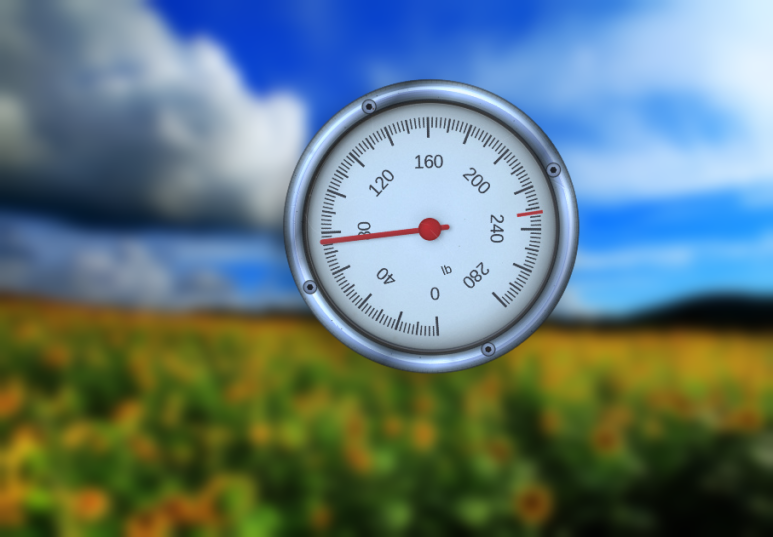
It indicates 76 lb
